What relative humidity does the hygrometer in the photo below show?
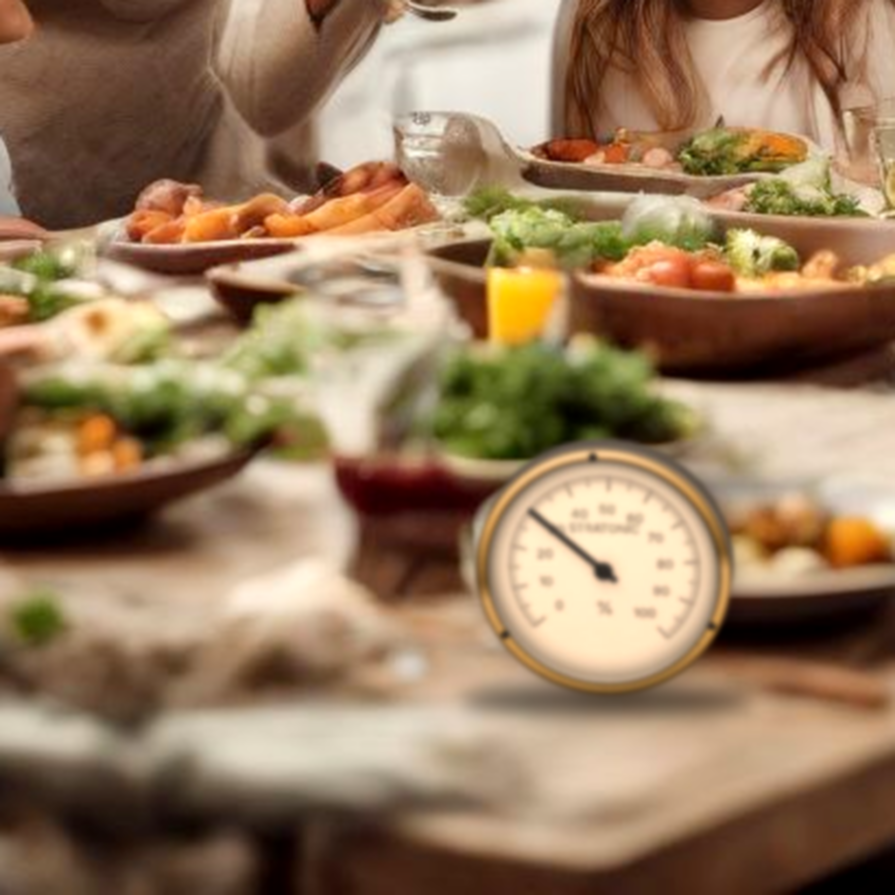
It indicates 30 %
